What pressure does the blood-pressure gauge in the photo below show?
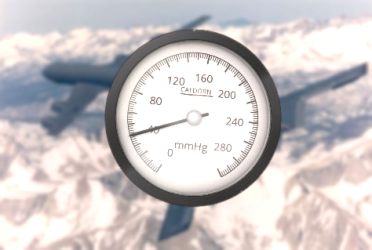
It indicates 40 mmHg
